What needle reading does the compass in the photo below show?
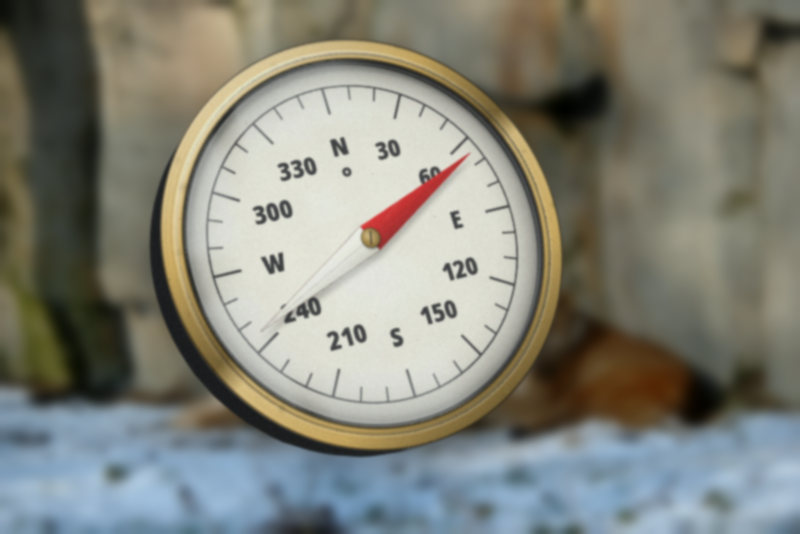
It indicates 65 °
